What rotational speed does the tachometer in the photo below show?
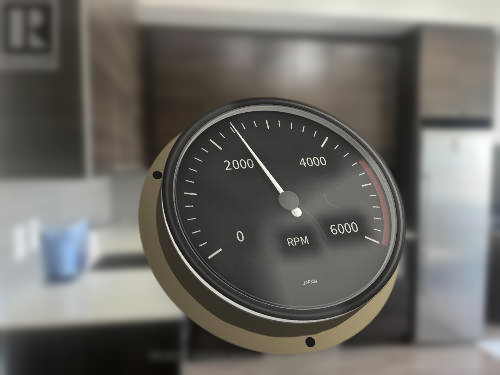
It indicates 2400 rpm
